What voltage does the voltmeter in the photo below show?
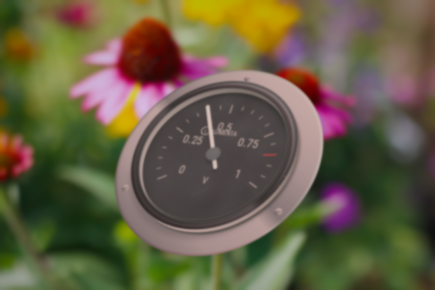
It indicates 0.4 V
